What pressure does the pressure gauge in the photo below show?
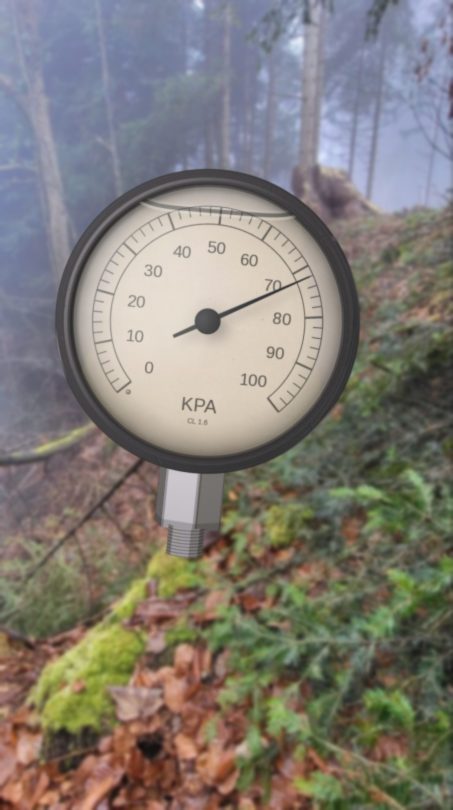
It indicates 72 kPa
